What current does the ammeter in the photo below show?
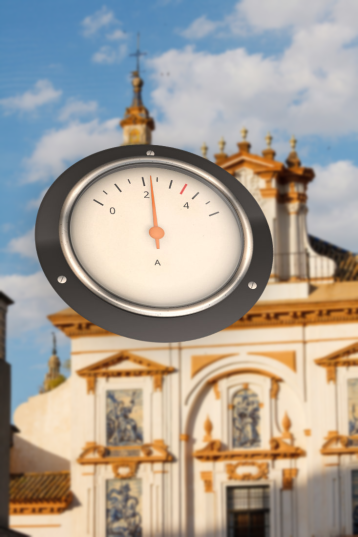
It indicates 2.25 A
